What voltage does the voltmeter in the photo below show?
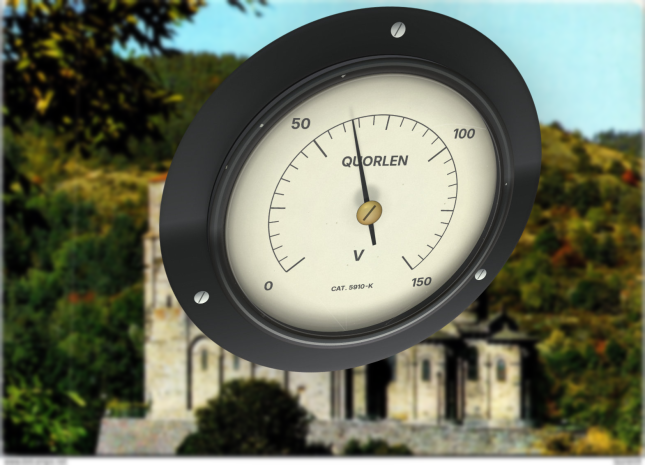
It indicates 62.5 V
